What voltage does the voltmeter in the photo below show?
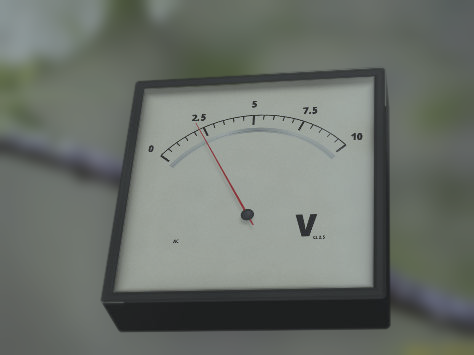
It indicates 2.25 V
